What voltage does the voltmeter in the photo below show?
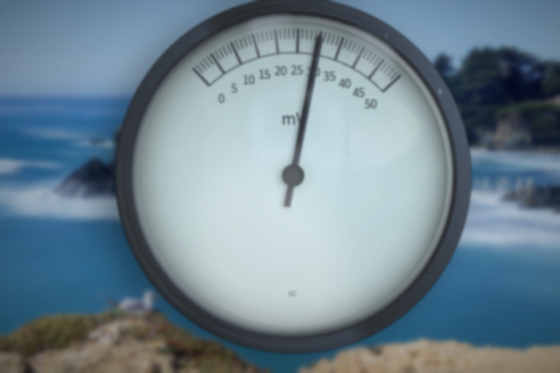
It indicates 30 mV
